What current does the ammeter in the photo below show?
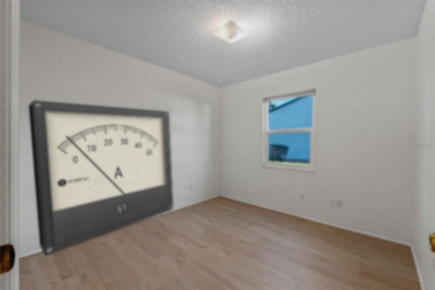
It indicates 5 A
